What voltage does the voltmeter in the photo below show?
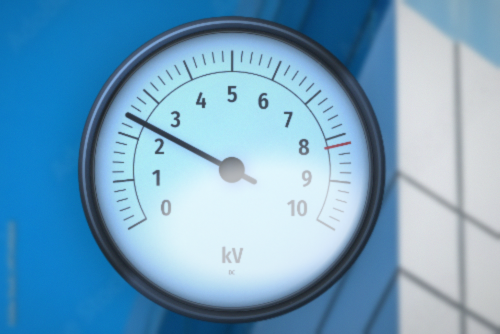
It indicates 2.4 kV
